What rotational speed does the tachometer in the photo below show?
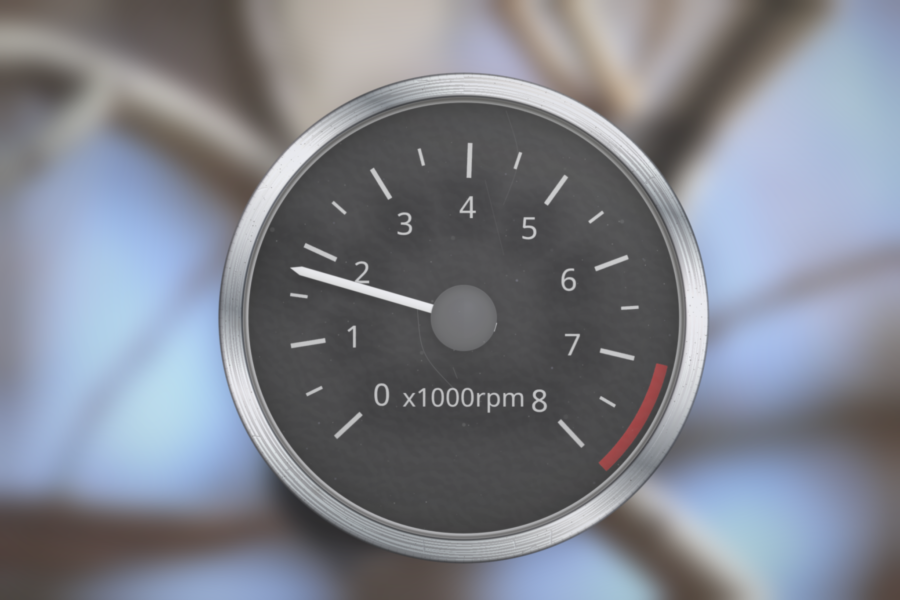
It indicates 1750 rpm
